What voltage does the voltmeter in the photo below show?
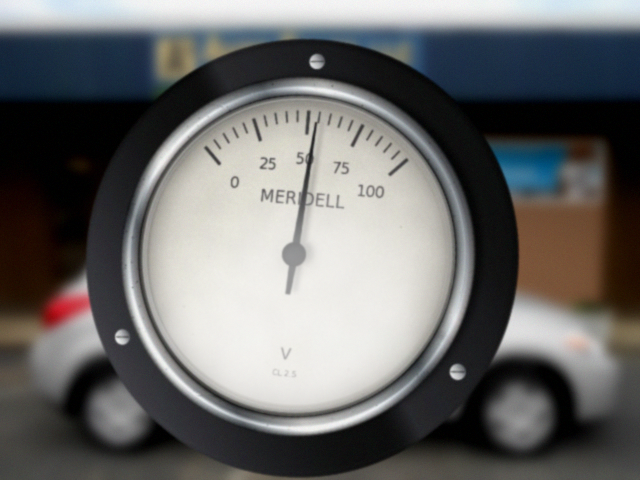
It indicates 55 V
